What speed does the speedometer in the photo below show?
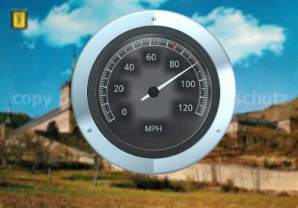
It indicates 90 mph
